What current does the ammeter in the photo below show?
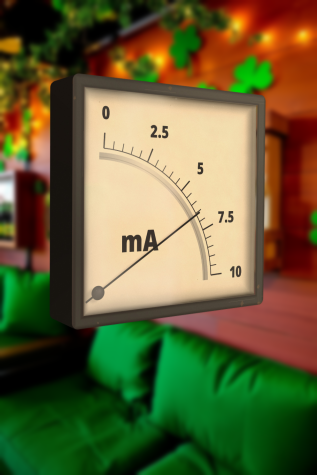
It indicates 6.5 mA
